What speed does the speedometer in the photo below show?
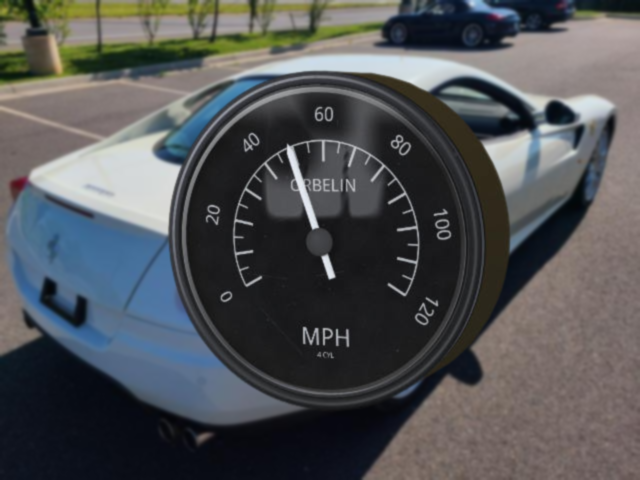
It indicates 50 mph
